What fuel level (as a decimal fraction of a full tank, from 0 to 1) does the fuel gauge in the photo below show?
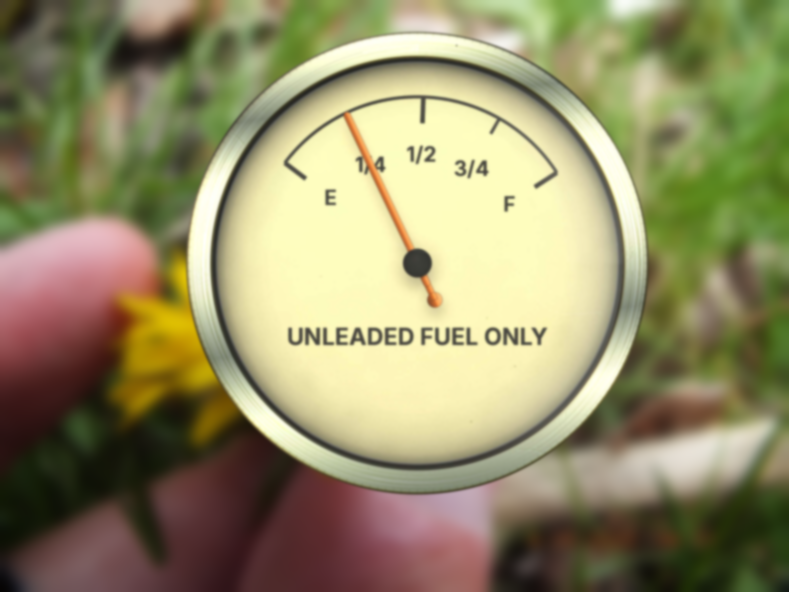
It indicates 0.25
